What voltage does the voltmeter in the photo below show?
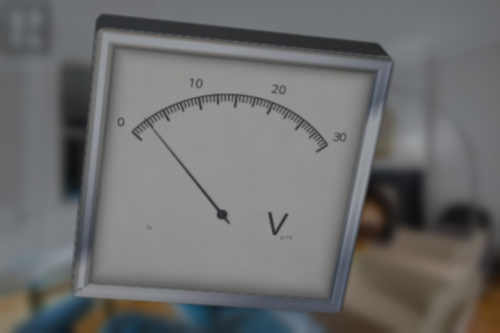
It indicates 2.5 V
